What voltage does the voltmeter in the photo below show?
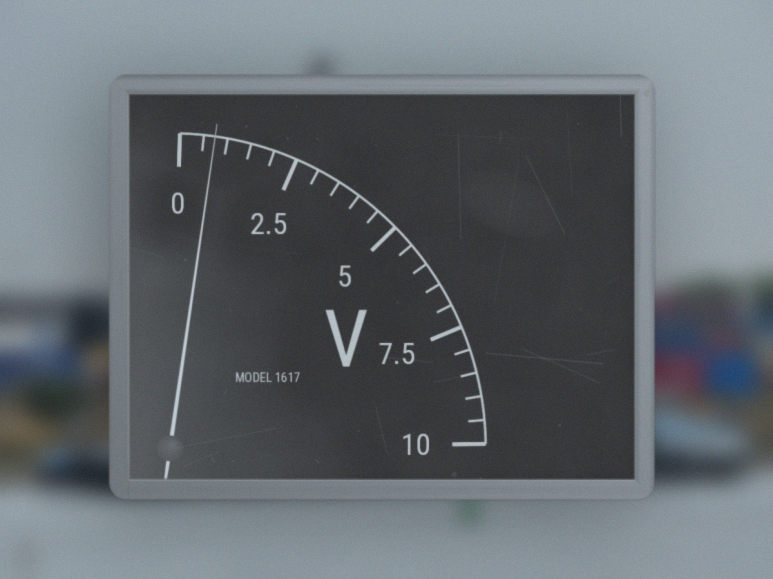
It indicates 0.75 V
